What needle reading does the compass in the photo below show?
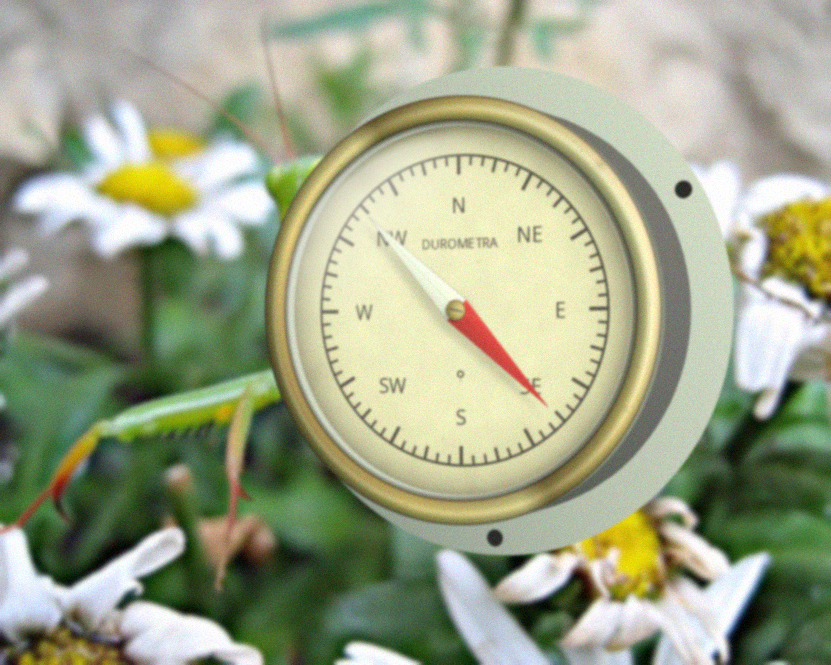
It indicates 135 °
